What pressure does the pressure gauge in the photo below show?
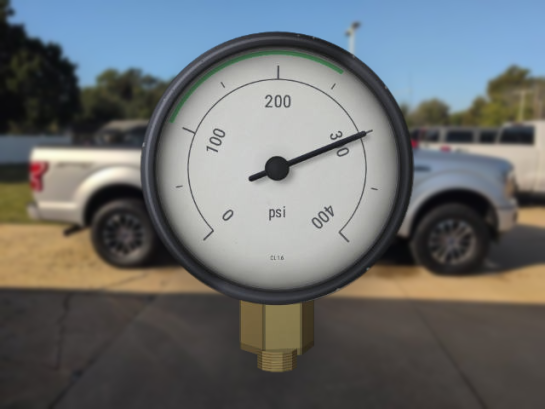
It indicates 300 psi
